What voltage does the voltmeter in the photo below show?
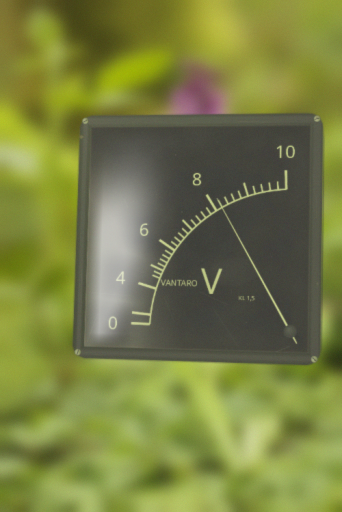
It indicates 8.2 V
